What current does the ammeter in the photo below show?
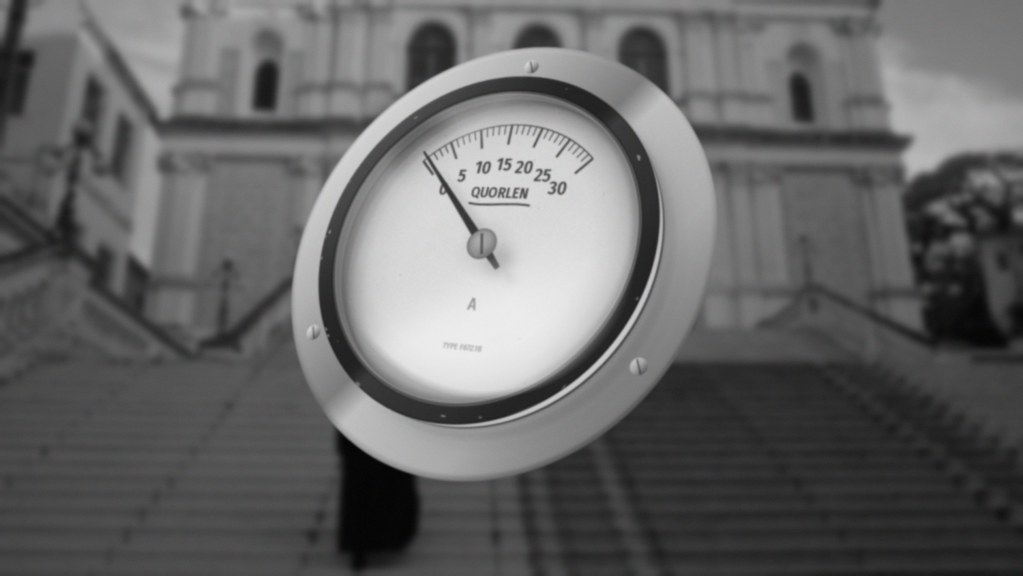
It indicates 1 A
